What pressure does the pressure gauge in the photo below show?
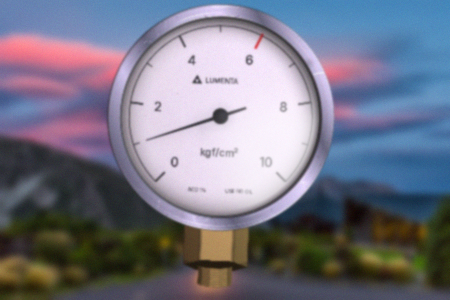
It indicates 1 kg/cm²
